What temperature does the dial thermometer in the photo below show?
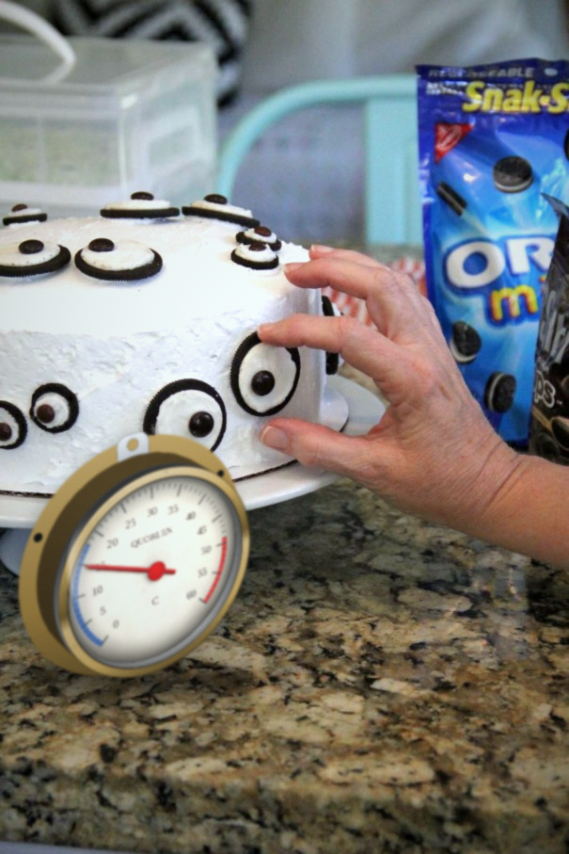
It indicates 15 °C
